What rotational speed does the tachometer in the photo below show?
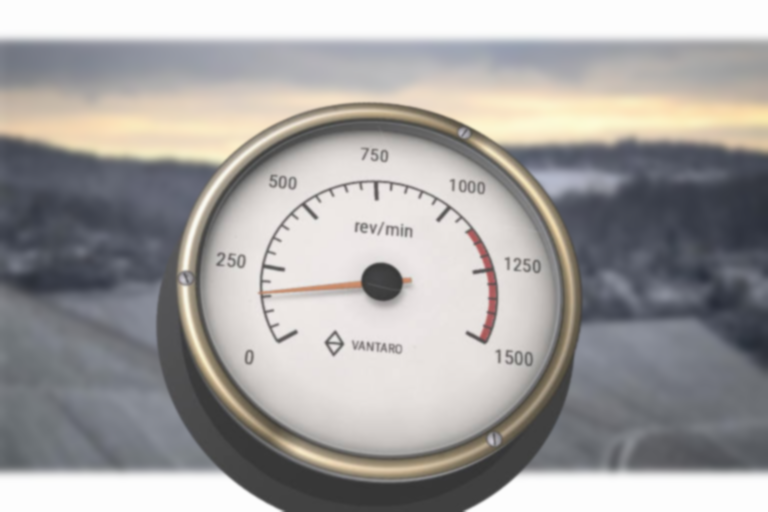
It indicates 150 rpm
